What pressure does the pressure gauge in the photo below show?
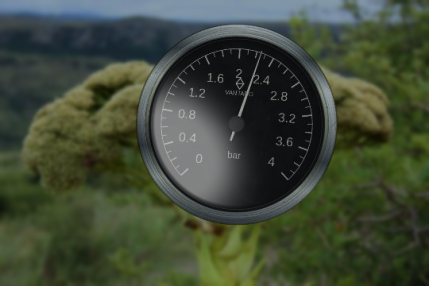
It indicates 2.25 bar
